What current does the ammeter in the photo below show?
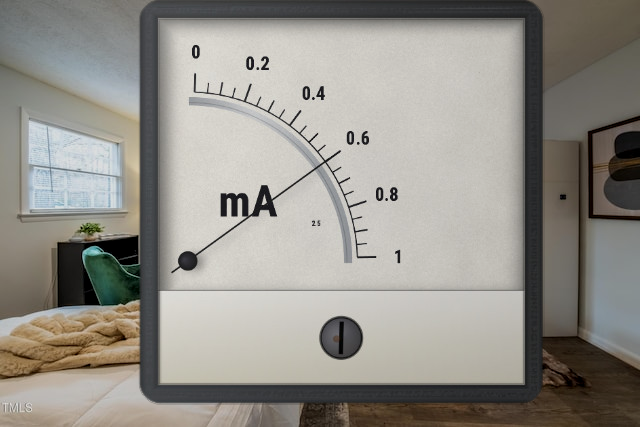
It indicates 0.6 mA
